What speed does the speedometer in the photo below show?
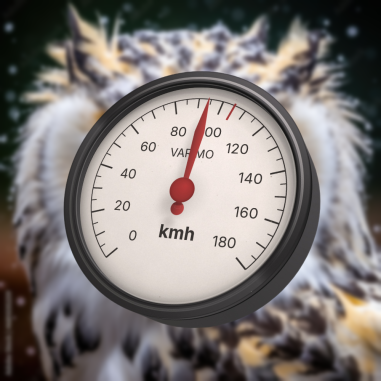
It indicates 95 km/h
